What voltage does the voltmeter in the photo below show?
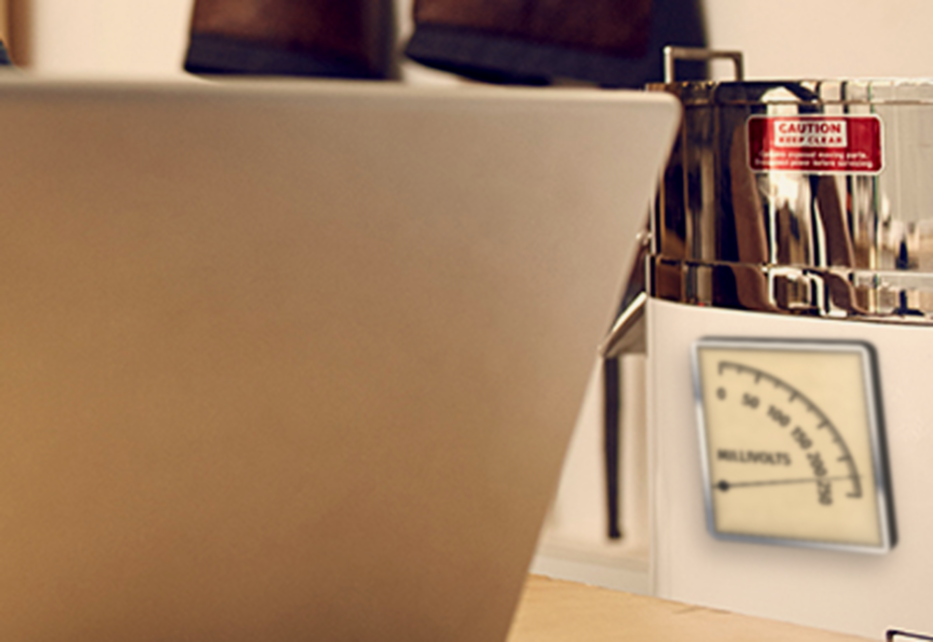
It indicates 225 mV
